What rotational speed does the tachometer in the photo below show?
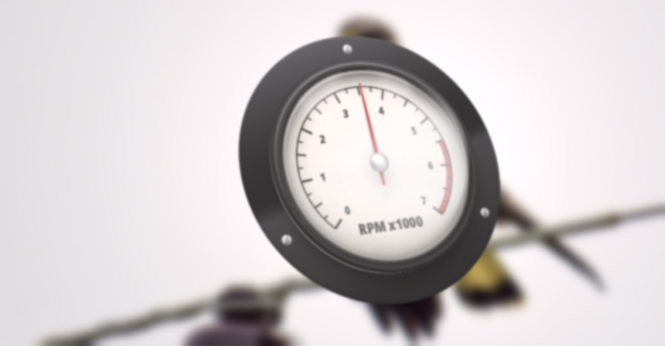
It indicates 3500 rpm
